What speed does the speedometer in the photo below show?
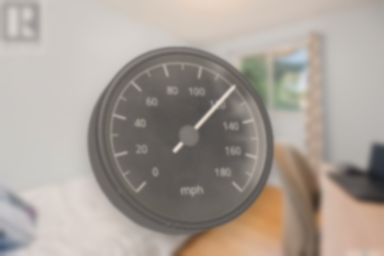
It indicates 120 mph
